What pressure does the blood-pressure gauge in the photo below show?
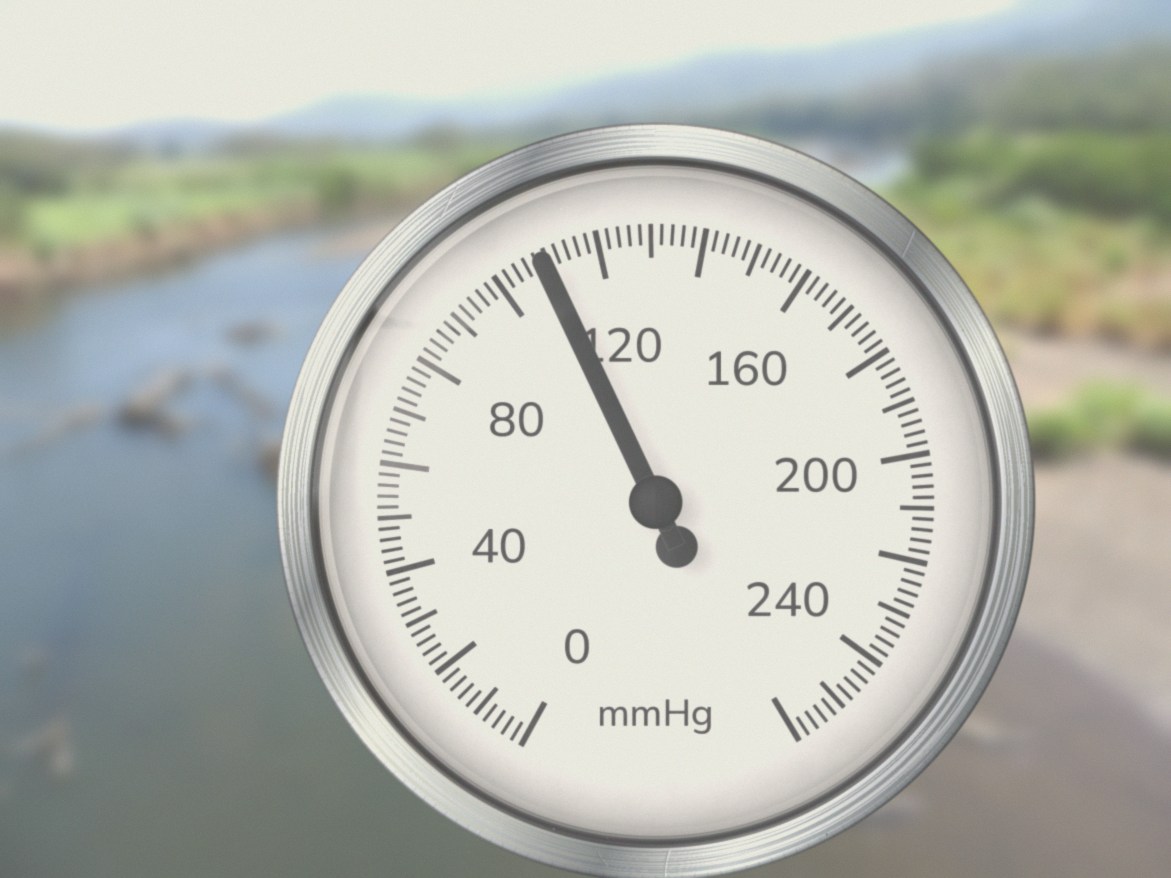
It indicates 109 mmHg
